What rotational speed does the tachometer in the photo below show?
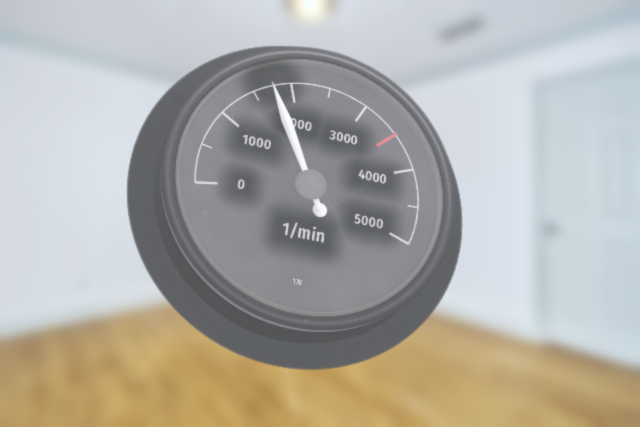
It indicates 1750 rpm
